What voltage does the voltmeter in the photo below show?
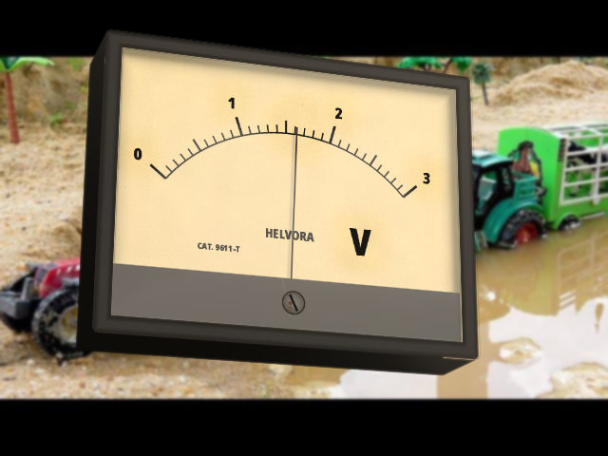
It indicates 1.6 V
